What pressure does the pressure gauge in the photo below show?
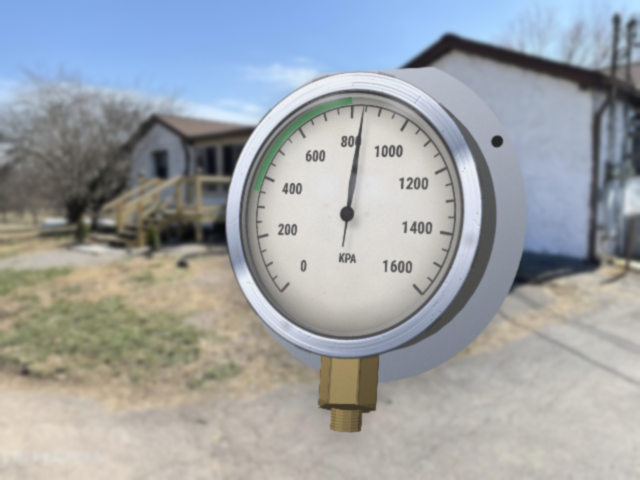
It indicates 850 kPa
